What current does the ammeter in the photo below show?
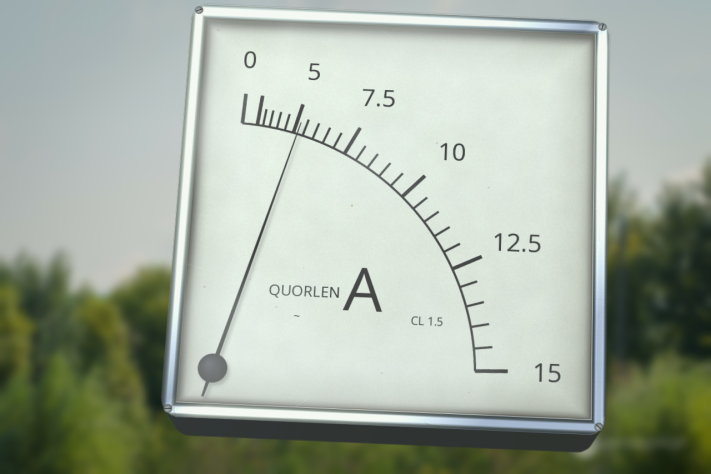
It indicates 5.25 A
